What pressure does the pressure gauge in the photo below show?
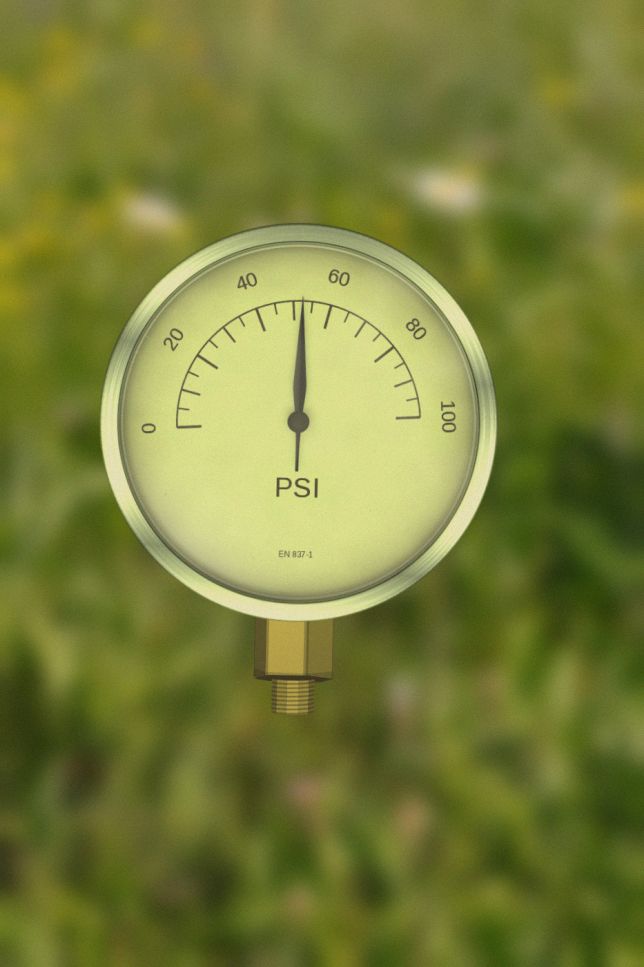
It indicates 52.5 psi
